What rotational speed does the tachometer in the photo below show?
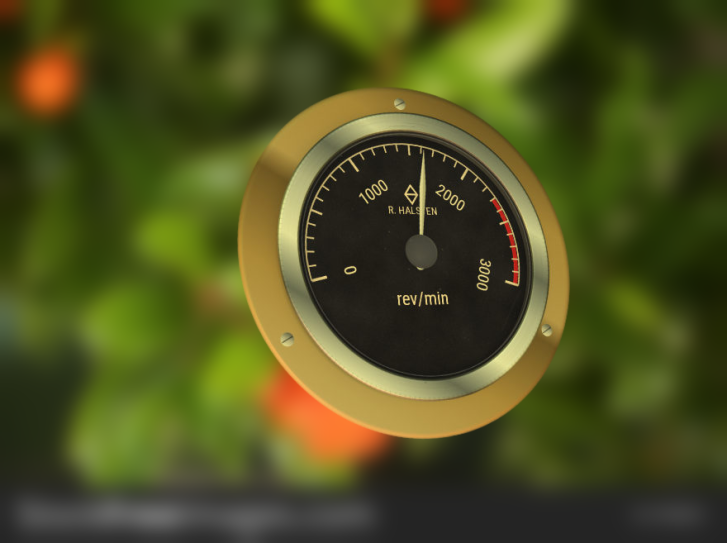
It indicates 1600 rpm
